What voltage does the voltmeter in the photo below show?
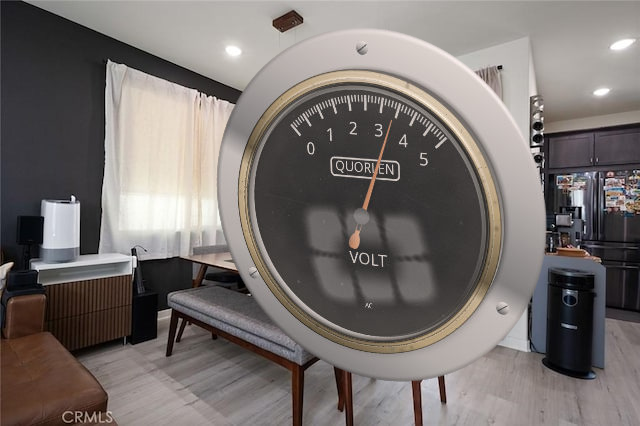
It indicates 3.5 V
